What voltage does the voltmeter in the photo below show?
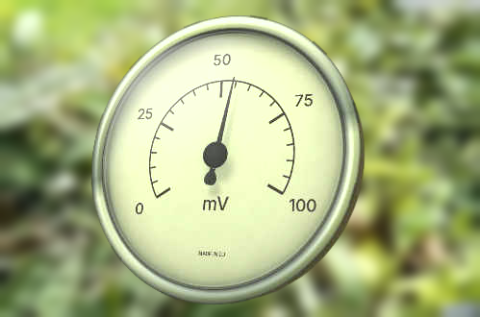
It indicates 55 mV
